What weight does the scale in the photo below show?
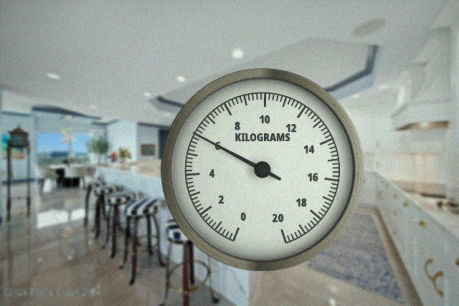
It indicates 6 kg
